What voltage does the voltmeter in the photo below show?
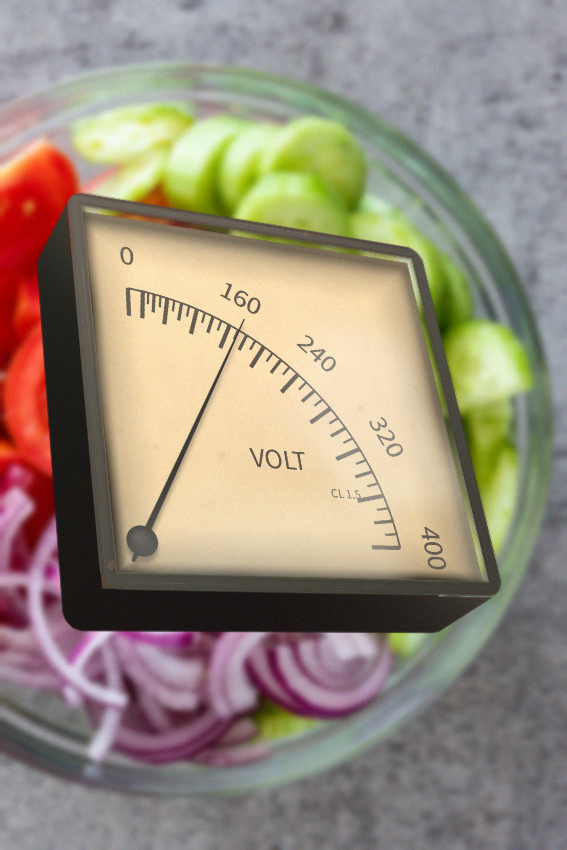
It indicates 170 V
